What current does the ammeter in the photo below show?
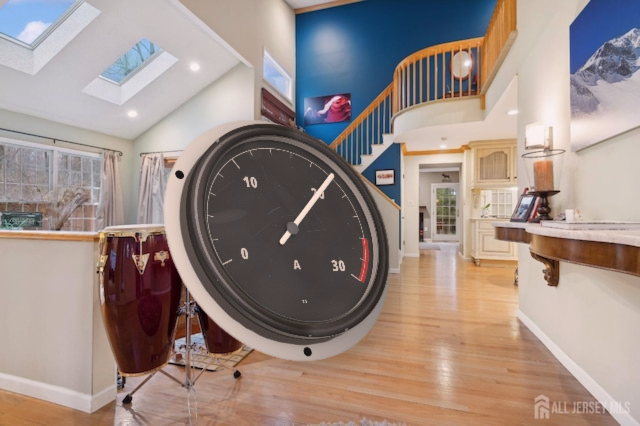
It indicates 20 A
